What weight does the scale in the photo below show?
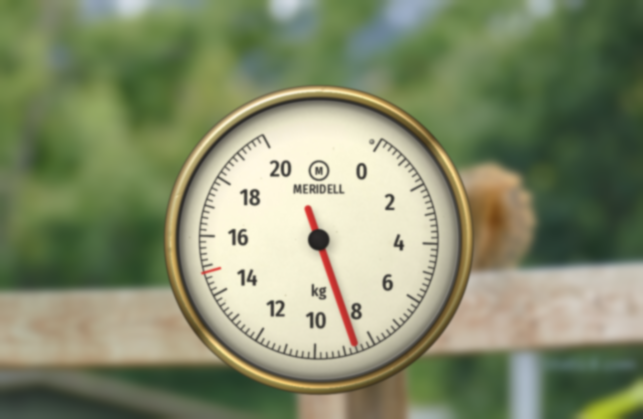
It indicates 8.6 kg
